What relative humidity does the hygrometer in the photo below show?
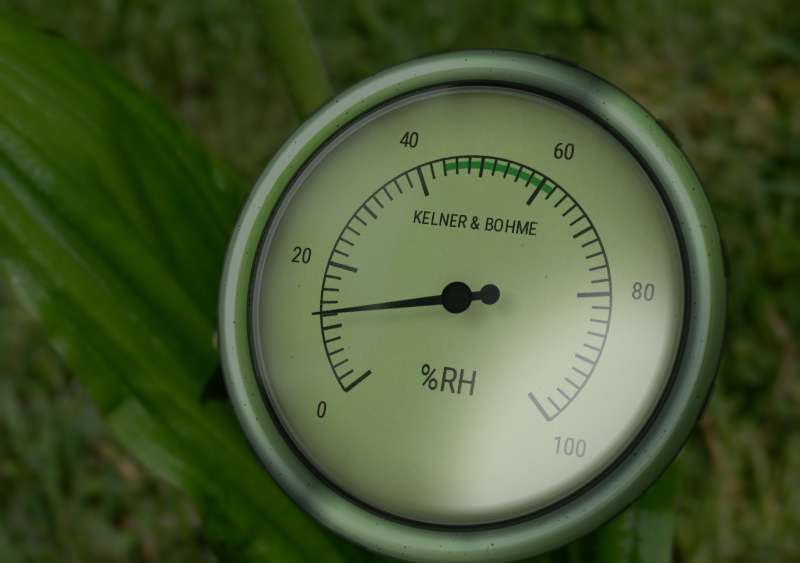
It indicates 12 %
